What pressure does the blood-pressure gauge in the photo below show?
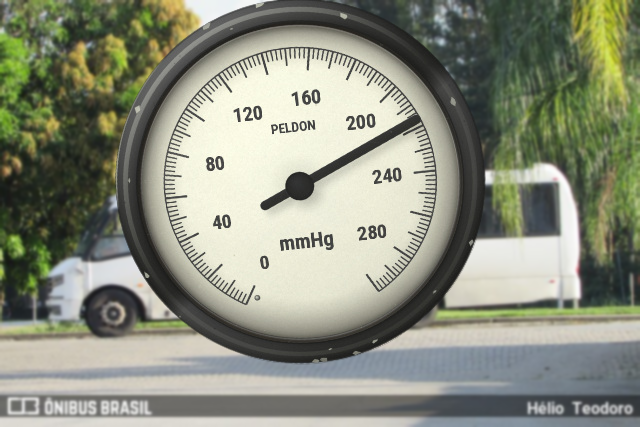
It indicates 216 mmHg
